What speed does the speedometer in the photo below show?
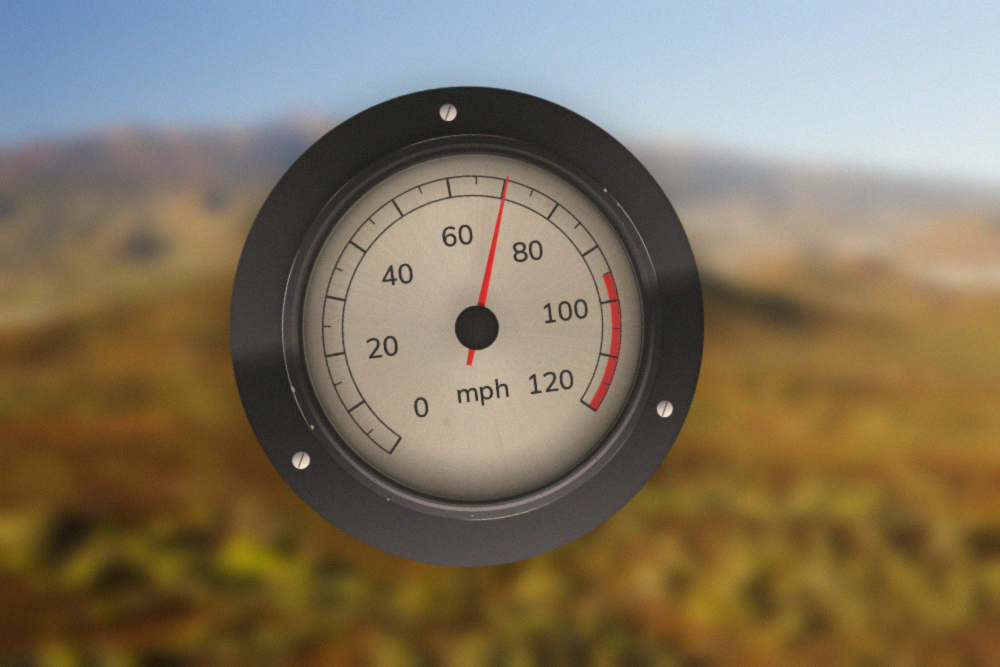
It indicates 70 mph
